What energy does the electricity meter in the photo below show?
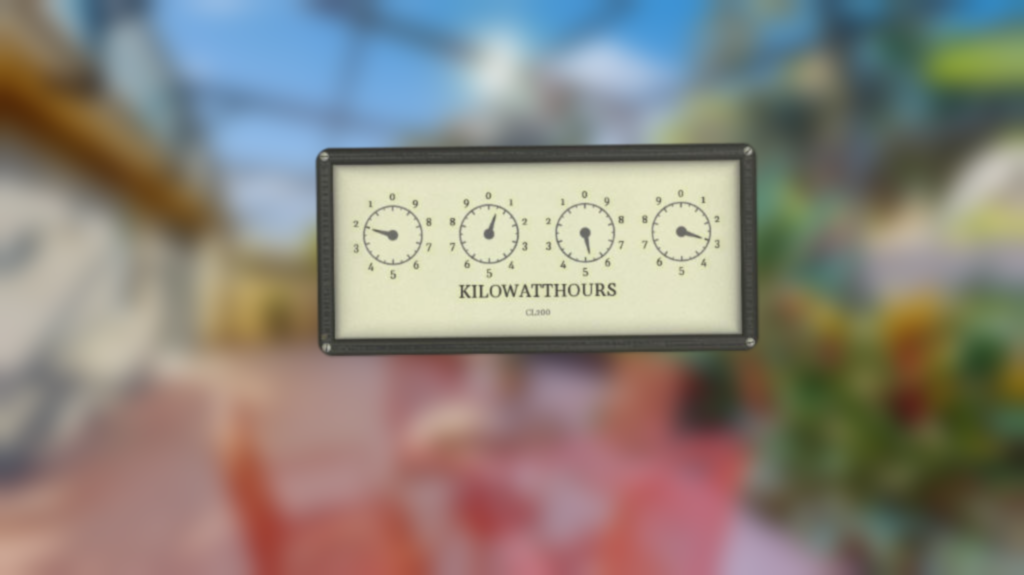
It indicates 2053 kWh
